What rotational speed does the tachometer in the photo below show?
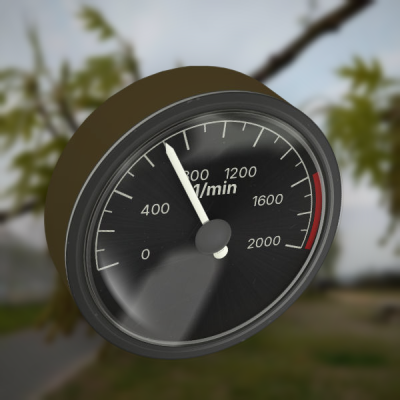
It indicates 700 rpm
